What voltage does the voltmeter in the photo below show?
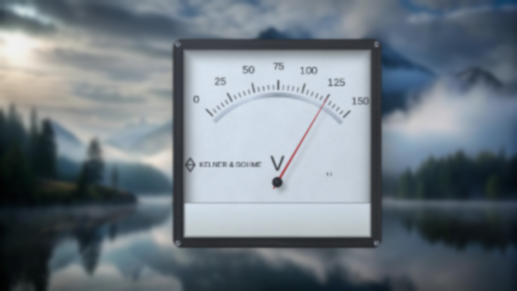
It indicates 125 V
